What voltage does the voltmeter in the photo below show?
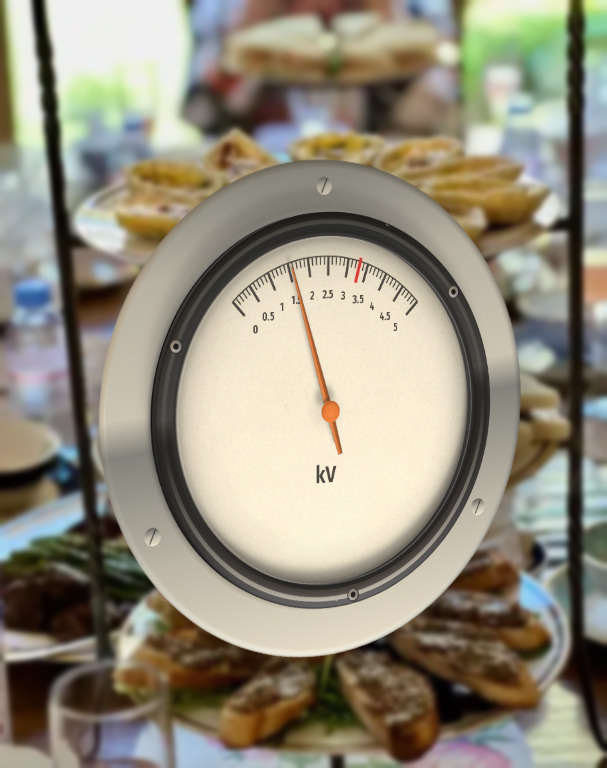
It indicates 1.5 kV
